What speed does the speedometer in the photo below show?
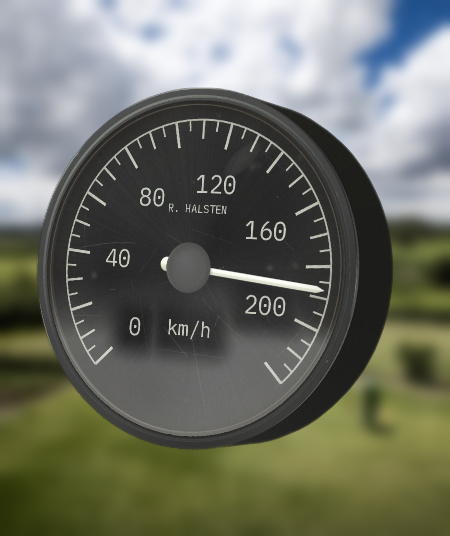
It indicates 187.5 km/h
